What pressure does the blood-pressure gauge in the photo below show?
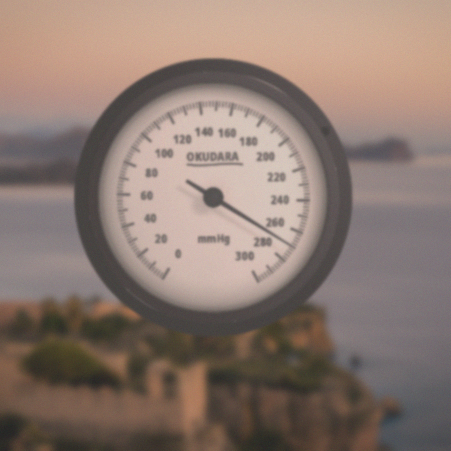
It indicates 270 mmHg
